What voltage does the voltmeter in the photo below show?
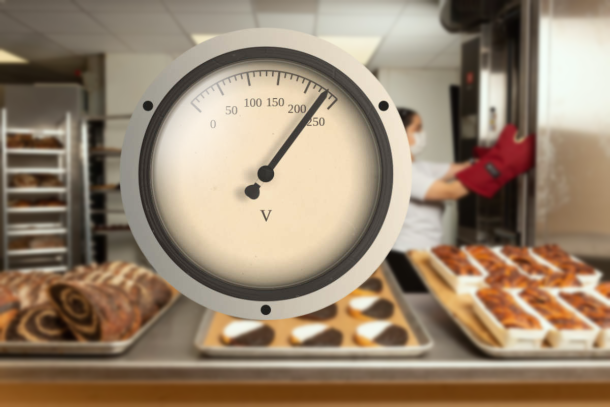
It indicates 230 V
